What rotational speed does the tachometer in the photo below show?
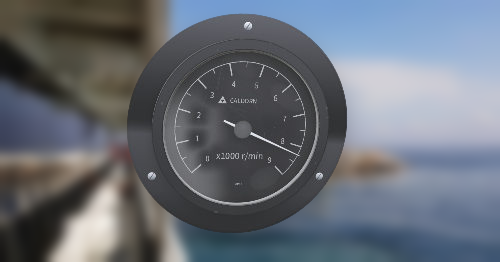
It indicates 8250 rpm
